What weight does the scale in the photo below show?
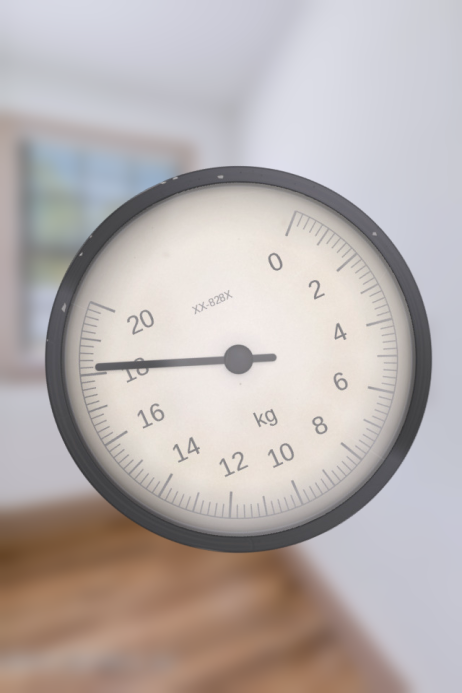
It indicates 18.2 kg
